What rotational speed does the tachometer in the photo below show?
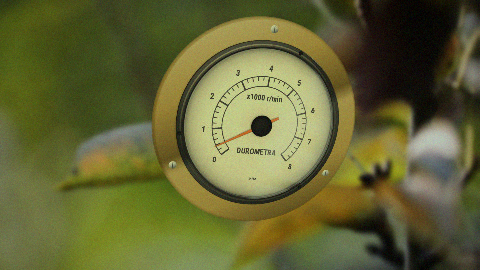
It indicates 400 rpm
